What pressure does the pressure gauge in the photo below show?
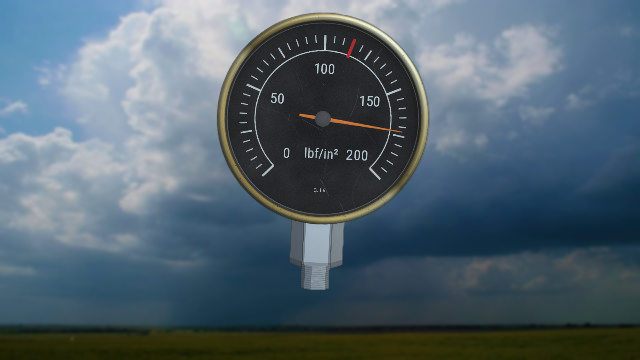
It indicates 172.5 psi
